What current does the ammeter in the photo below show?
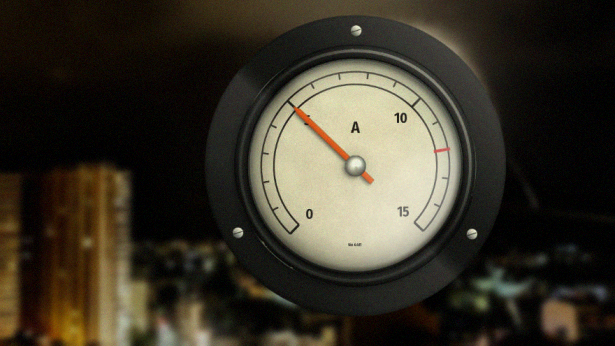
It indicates 5 A
